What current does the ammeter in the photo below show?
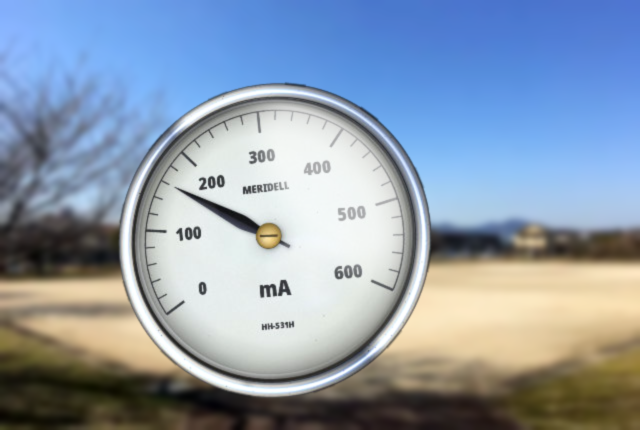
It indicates 160 mA
